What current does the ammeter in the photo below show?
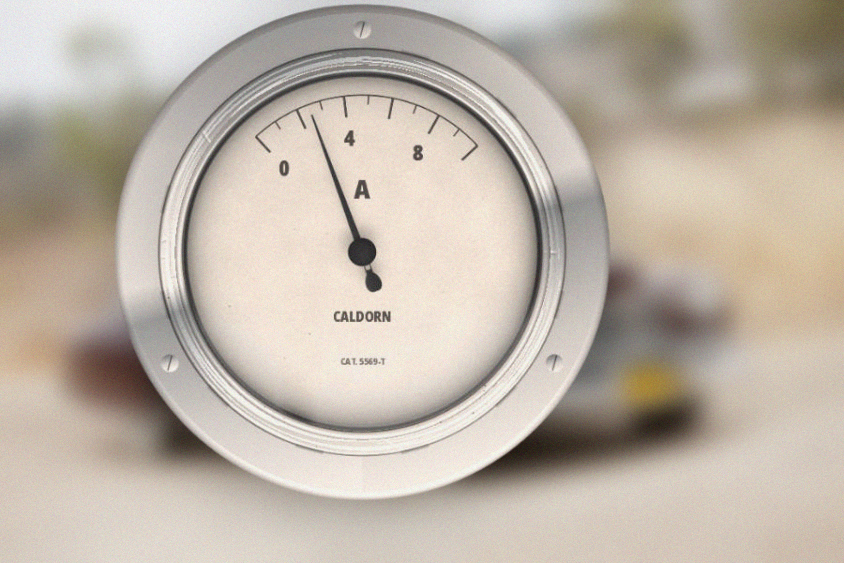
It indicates 2.5 A
